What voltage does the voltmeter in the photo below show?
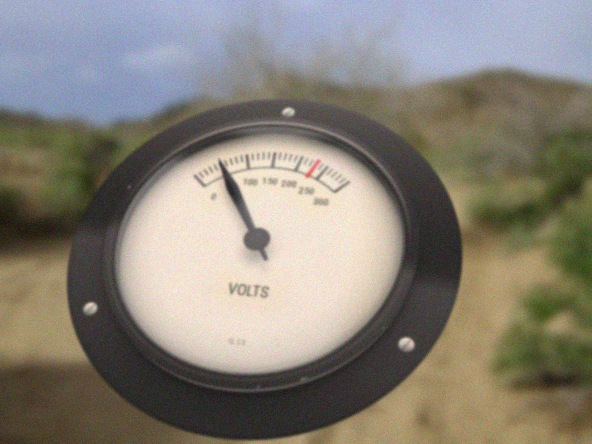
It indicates 50 V
